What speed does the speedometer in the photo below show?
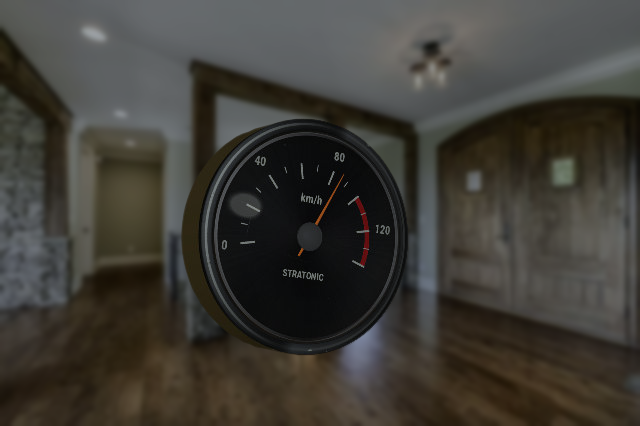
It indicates 85 km/h
